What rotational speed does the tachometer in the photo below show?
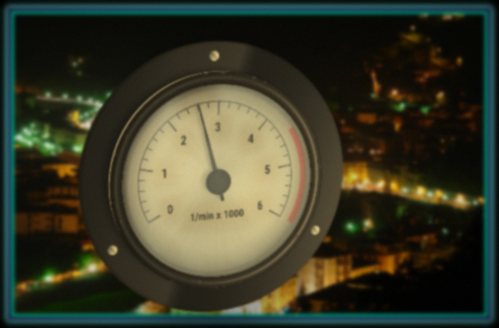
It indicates 2600 rpm
